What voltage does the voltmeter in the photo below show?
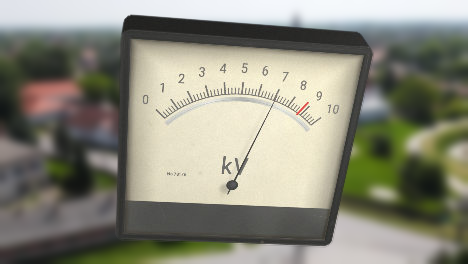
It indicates 7 kV
